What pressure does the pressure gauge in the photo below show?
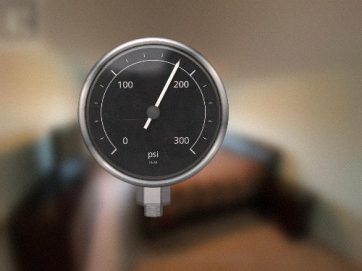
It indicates 180 psi
